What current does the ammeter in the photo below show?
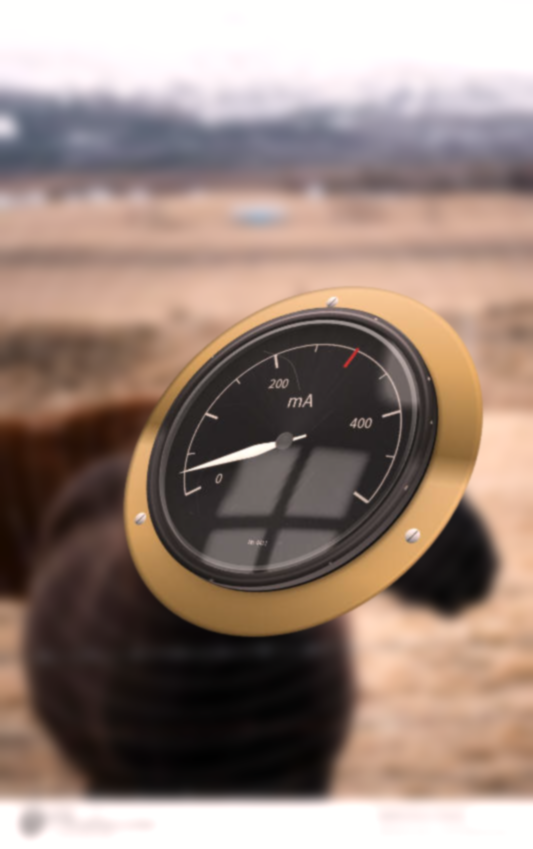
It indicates 25 mA
